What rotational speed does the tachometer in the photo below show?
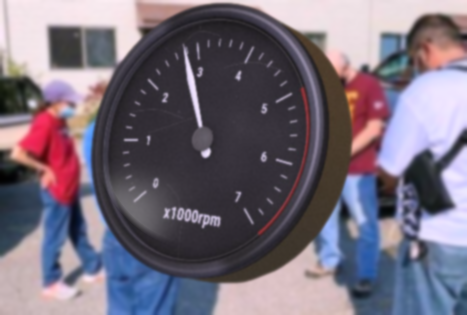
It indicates 2800 rpm
